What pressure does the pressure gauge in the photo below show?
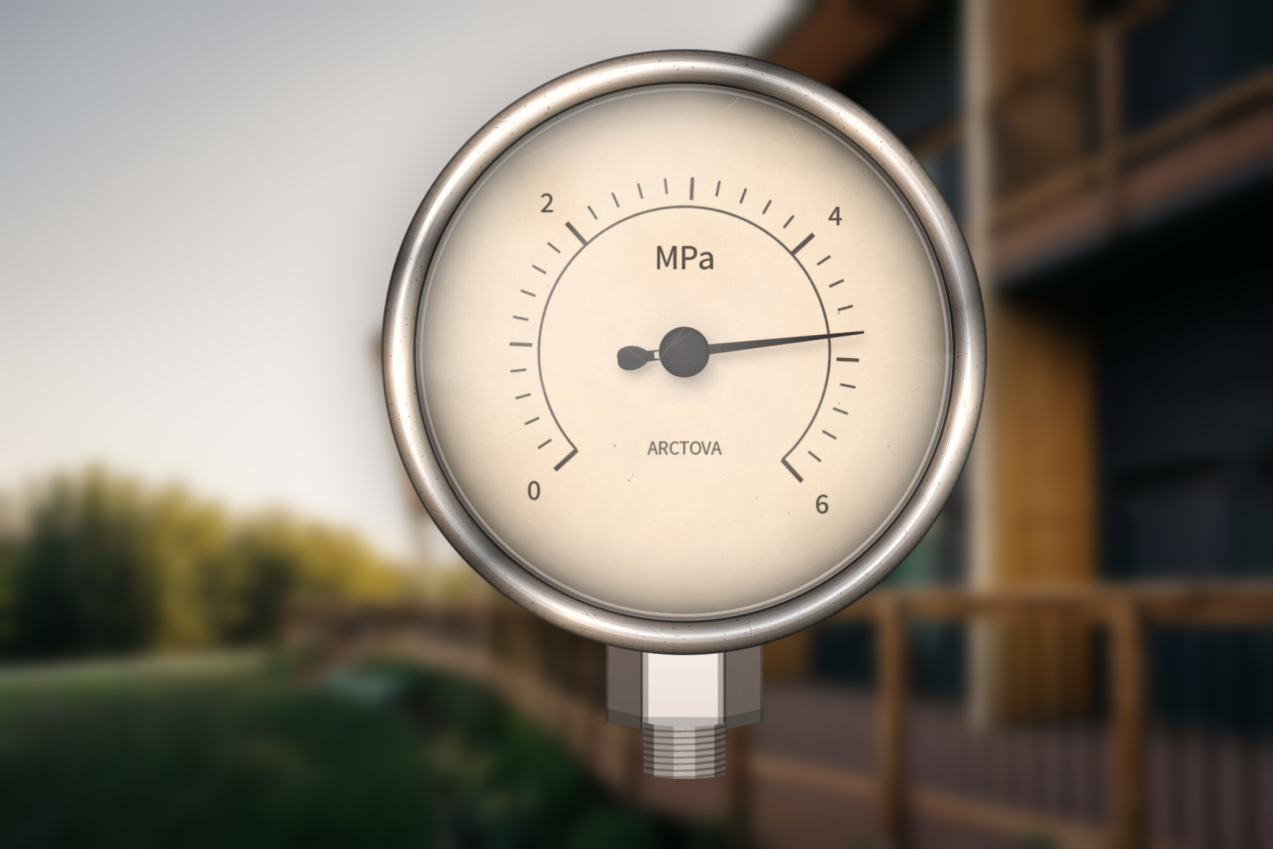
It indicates 4.8 MPa
